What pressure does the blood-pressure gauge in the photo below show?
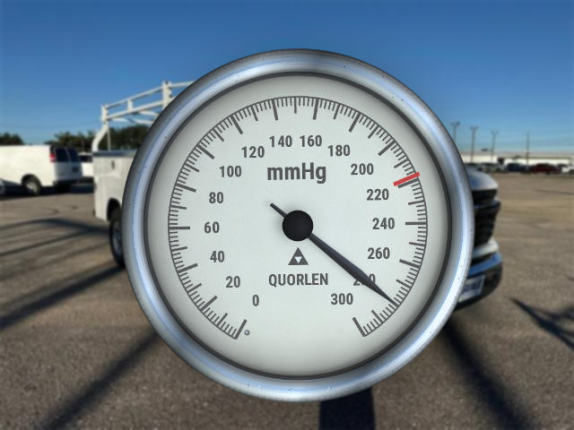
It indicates 280 mmHg
